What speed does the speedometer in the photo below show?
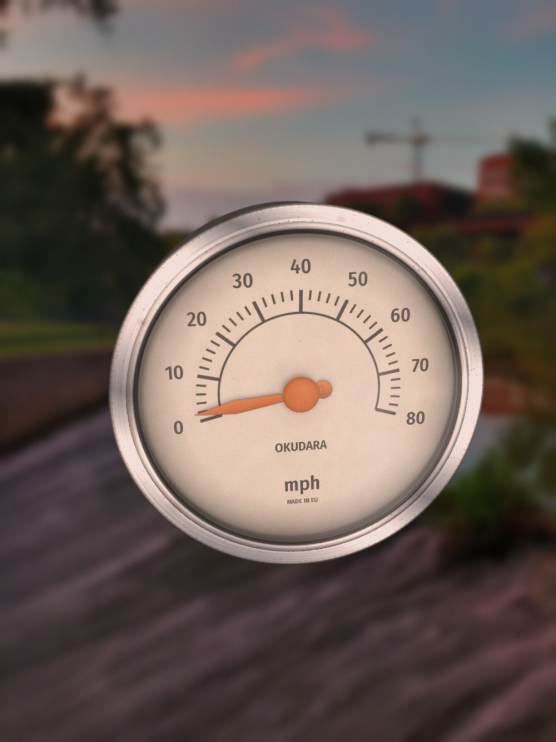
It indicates 2 mph
